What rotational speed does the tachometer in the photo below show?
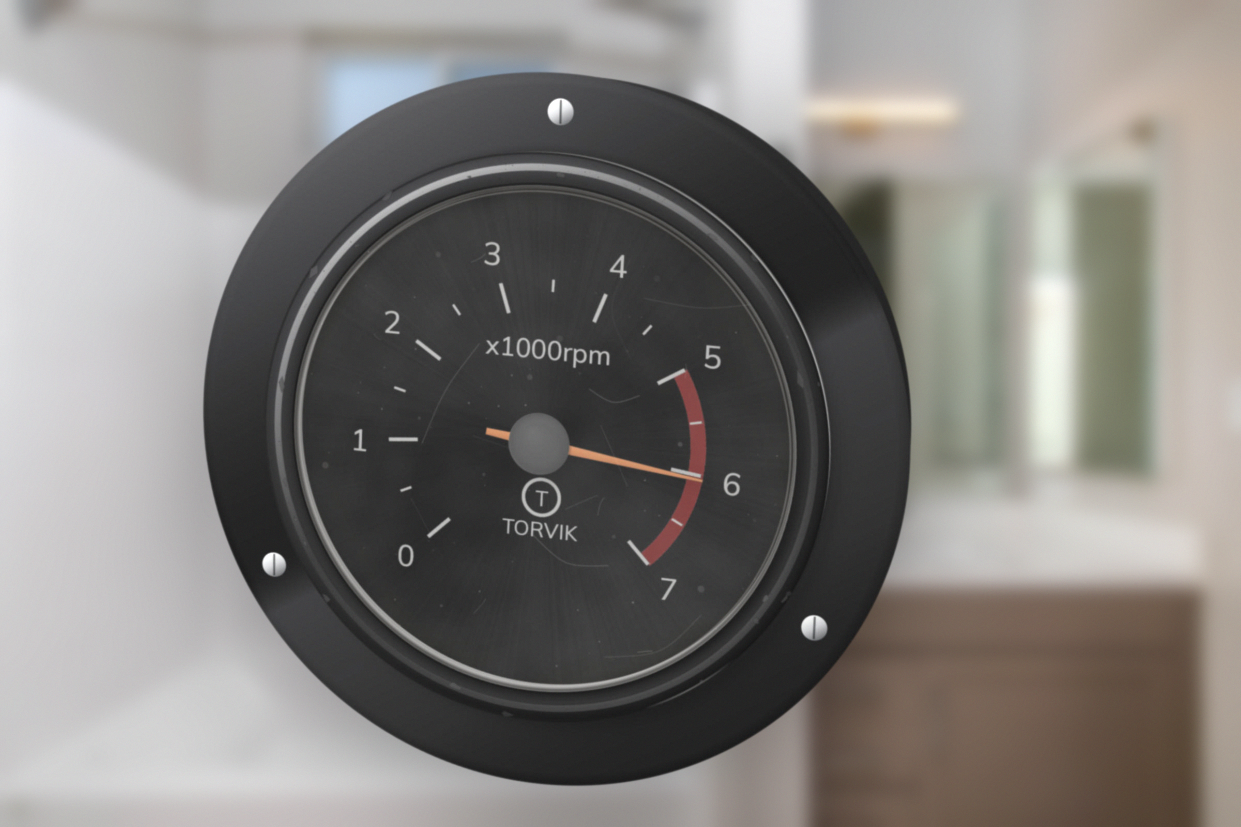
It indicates 6000 rpm
